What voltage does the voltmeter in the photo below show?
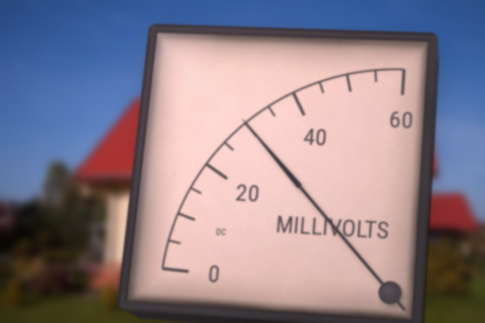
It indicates 30 mV
